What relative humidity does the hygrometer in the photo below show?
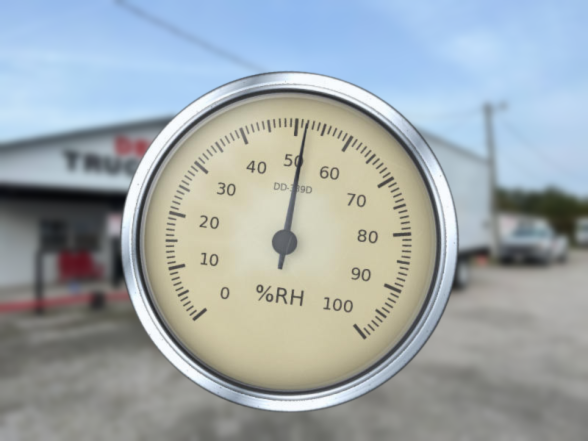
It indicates 52 %
